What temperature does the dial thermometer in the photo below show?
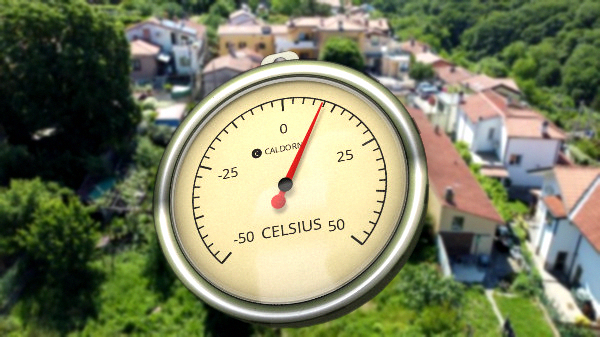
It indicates 10 °C
